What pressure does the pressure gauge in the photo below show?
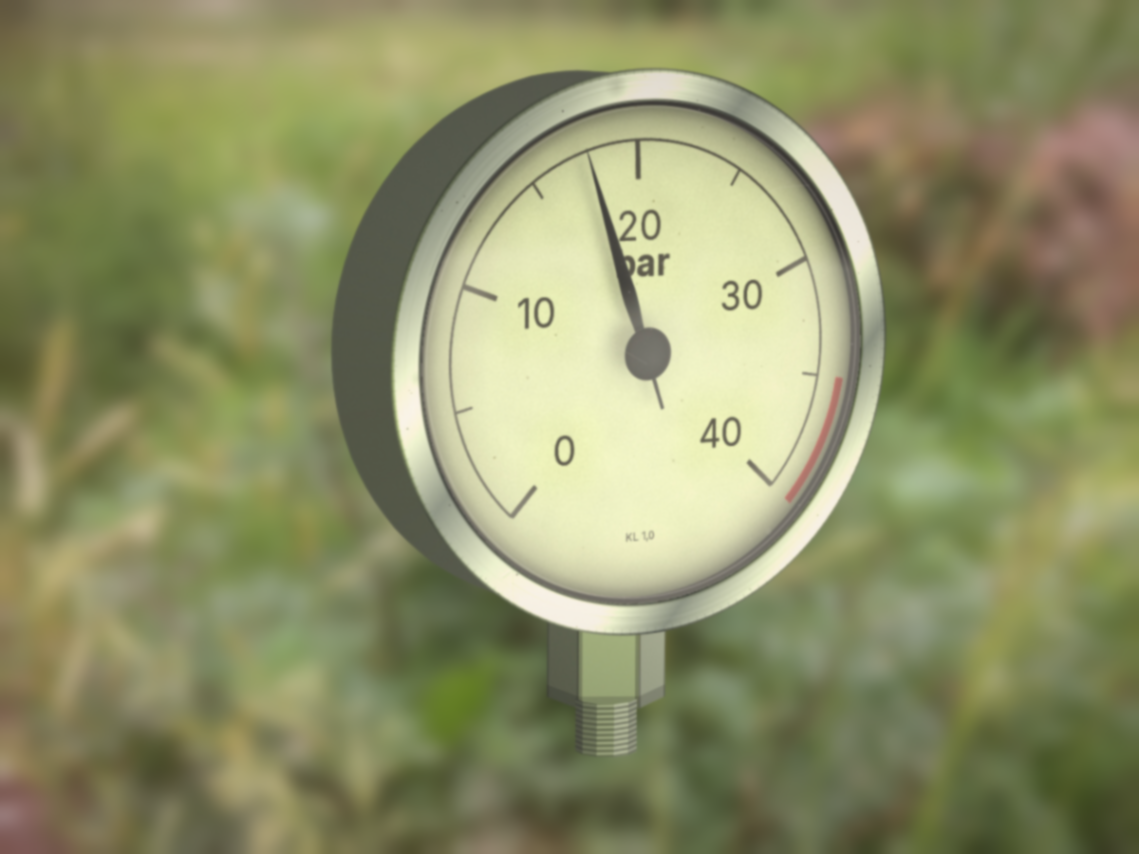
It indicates 17.5 bar
